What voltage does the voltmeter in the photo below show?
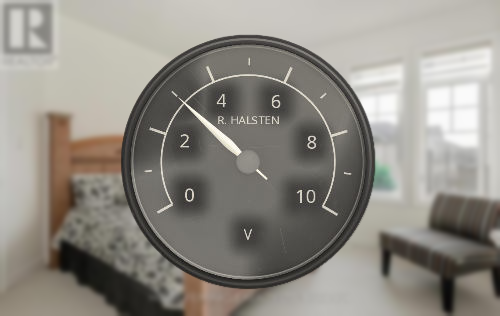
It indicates 3 V
